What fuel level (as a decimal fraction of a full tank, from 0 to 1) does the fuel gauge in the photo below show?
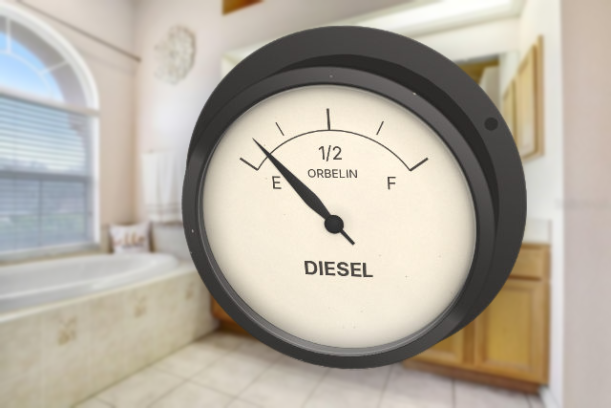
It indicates 0.125
